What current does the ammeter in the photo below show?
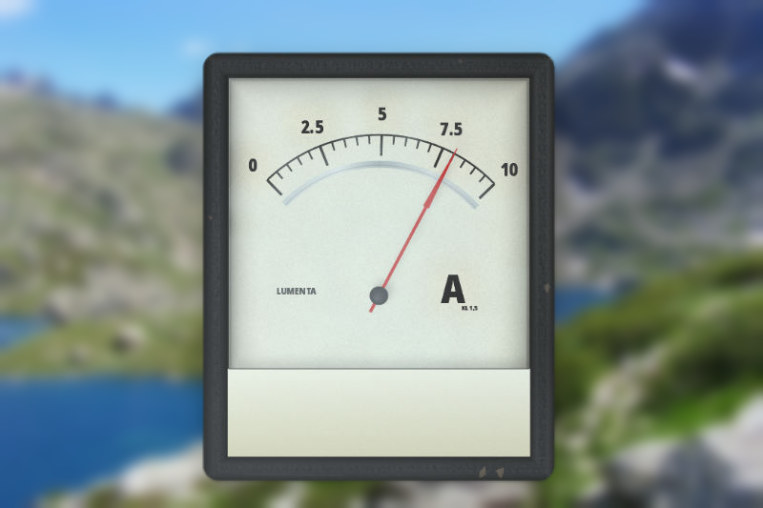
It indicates 8 A
